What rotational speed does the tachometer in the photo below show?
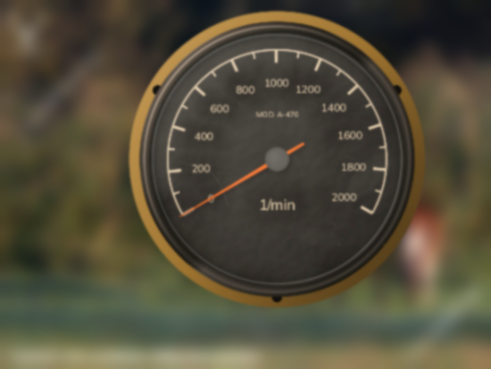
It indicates 0 rpm
